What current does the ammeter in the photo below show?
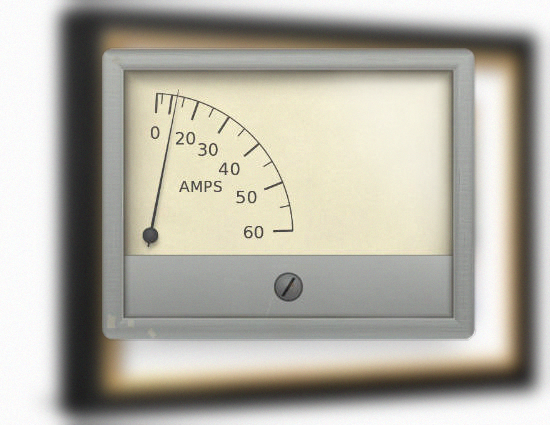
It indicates 12.5 A
